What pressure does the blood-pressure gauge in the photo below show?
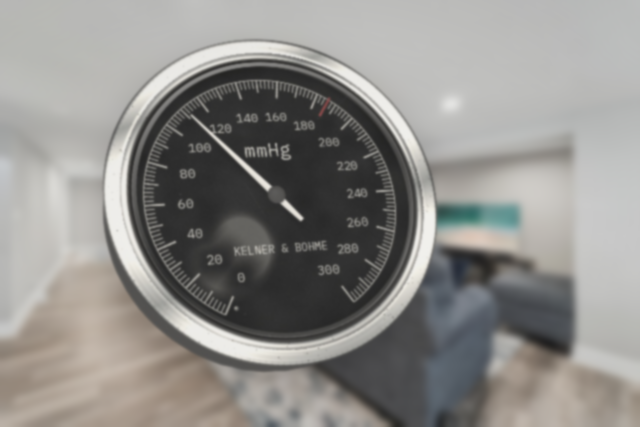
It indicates 110 mmHg
